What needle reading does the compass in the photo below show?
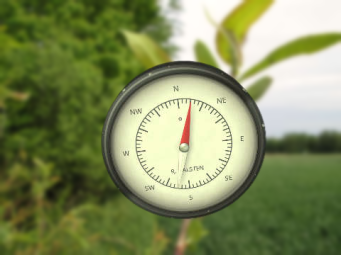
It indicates 15 °
